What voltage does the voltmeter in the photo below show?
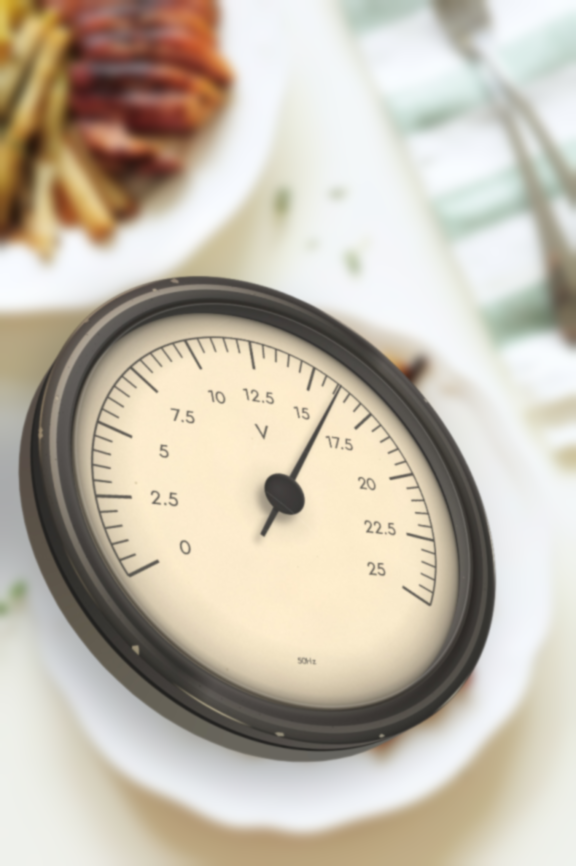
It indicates 16 V
